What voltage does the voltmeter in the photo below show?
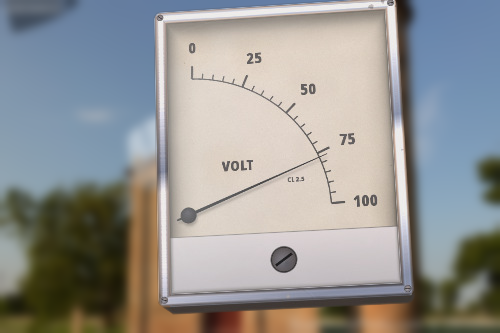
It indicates 77.5 V
